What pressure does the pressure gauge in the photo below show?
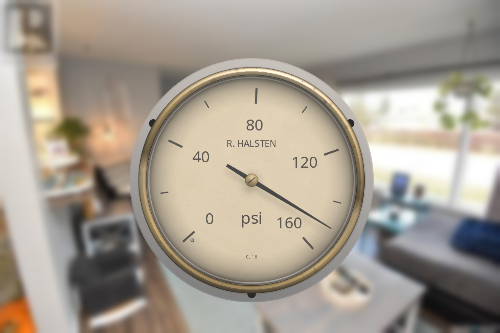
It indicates 150 psi
